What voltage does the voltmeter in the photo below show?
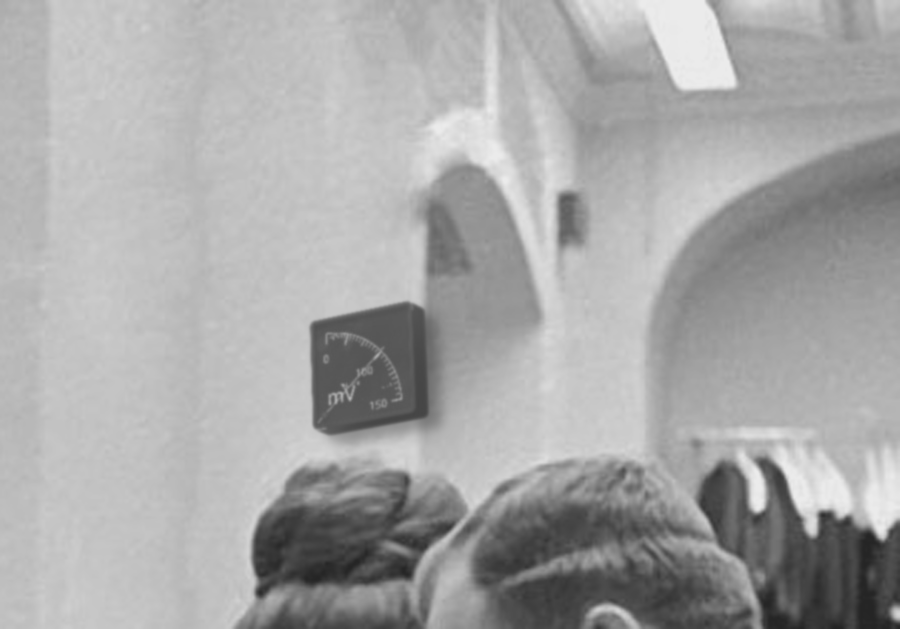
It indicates 100 mV
